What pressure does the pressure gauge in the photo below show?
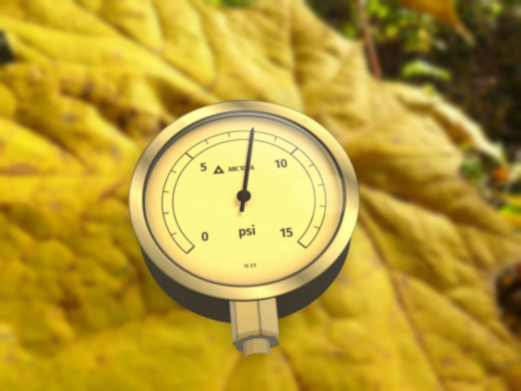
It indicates 8 psi
